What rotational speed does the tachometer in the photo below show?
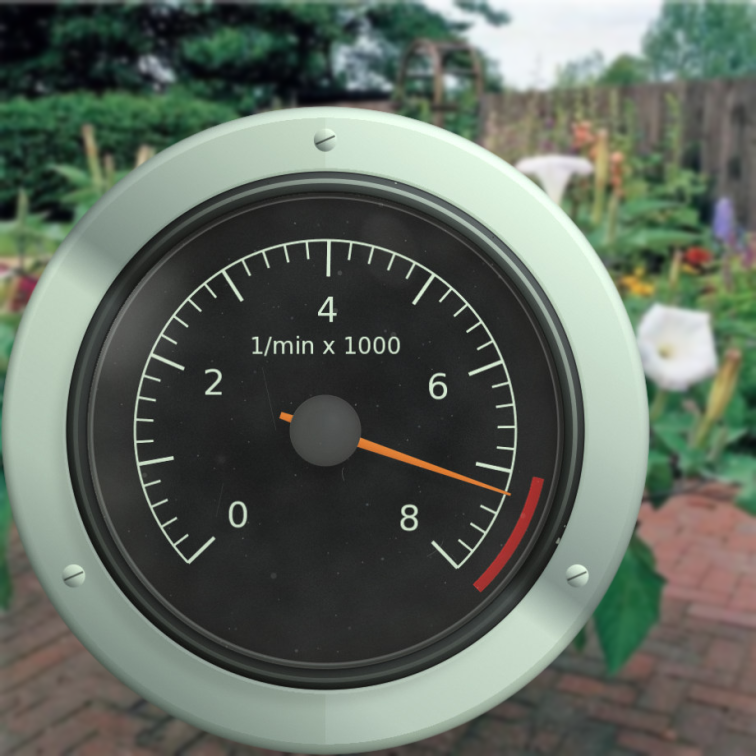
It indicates 7200 rpm
